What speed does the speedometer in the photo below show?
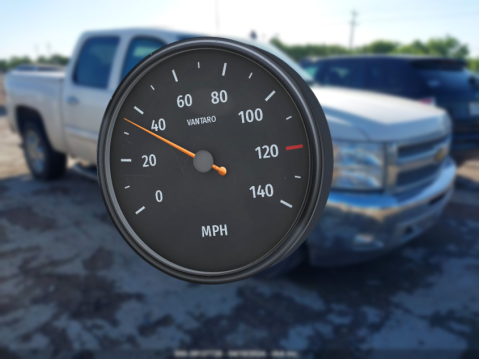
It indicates 35 mph
